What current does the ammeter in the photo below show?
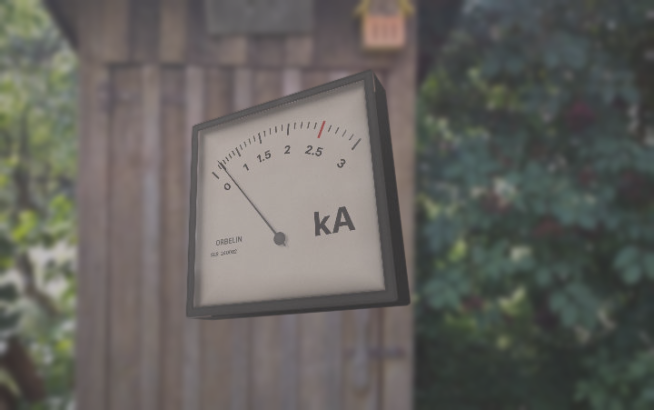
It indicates 0.5 kA
